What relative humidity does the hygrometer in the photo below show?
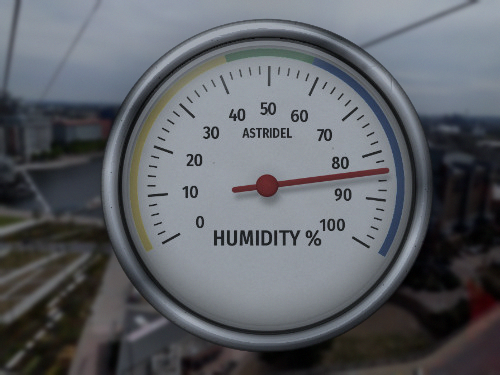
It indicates 84 %
